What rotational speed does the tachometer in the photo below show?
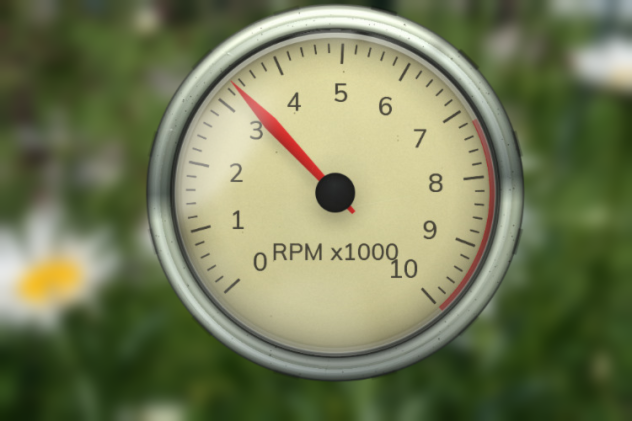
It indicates 3300 rpm
